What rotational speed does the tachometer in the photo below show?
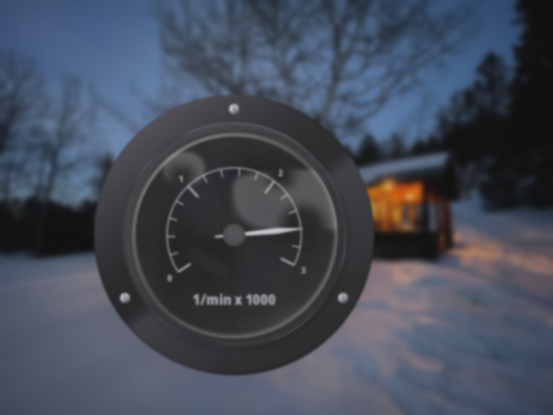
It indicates 2600 rpm
